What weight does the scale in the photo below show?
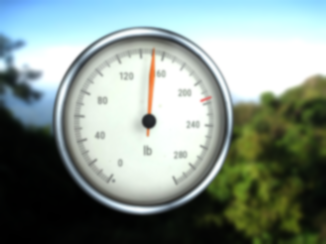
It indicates 150 lb
